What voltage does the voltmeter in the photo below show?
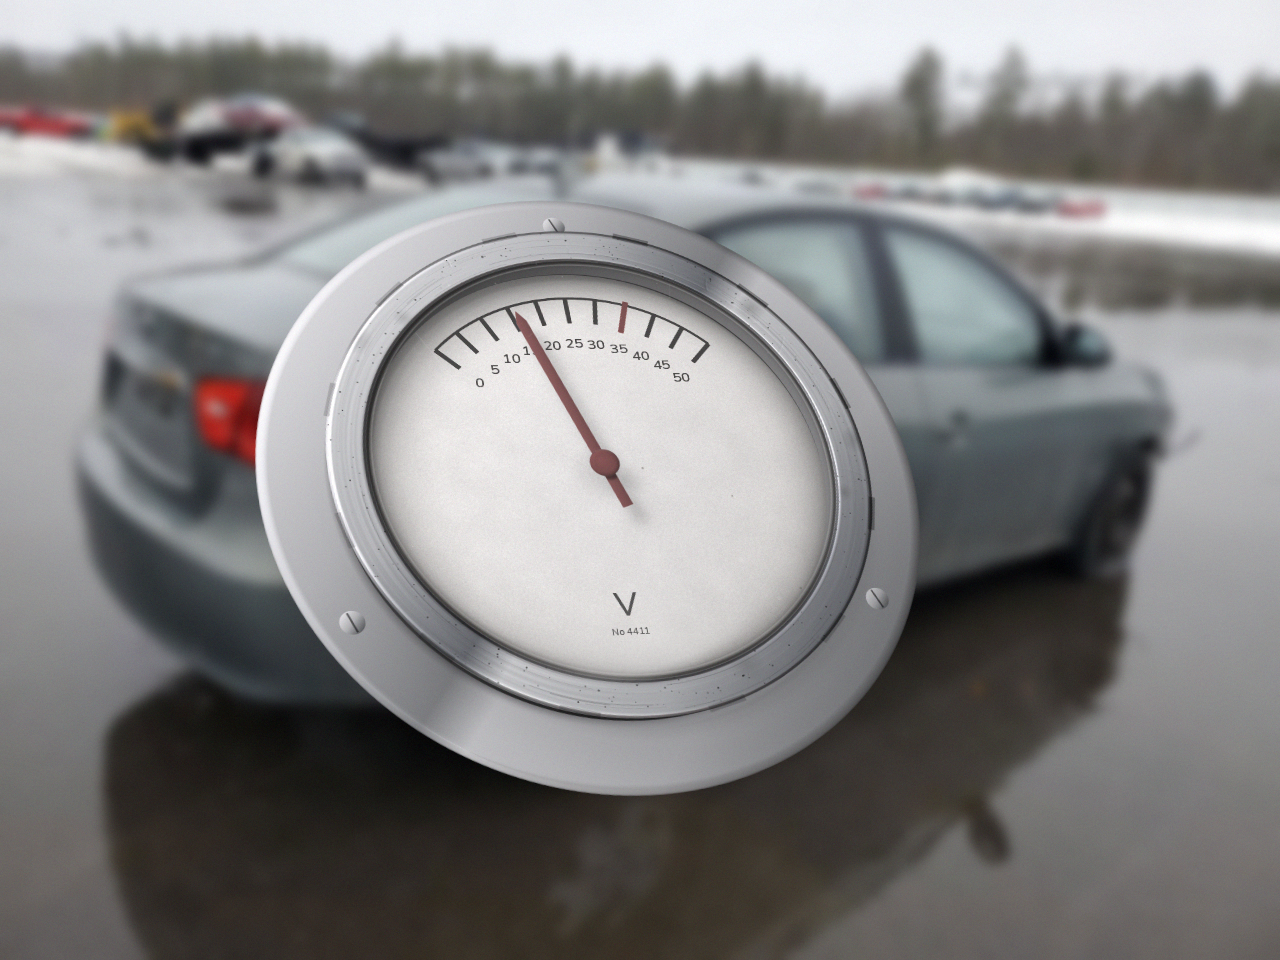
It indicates 15 V
